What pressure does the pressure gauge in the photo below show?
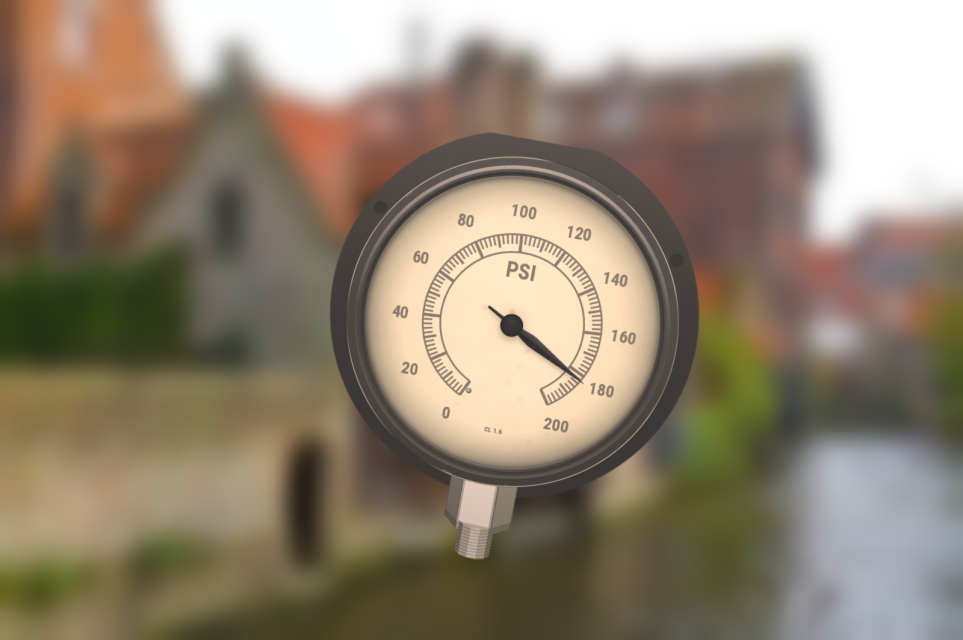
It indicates 182 psi
